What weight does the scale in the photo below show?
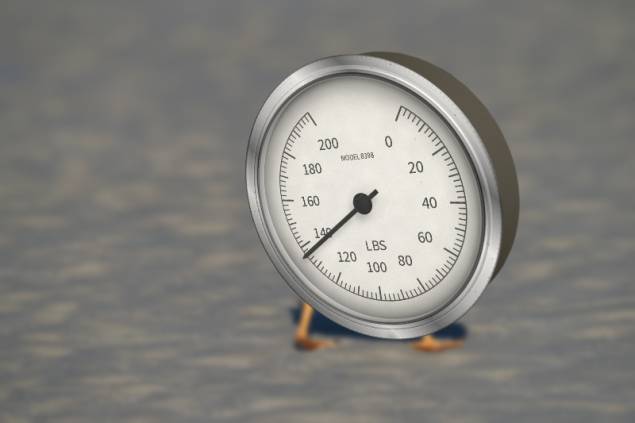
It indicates 136 lb
